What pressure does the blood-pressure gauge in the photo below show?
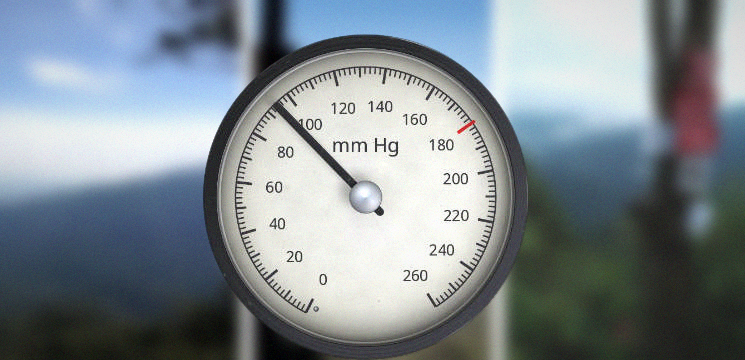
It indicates 94 mmHg
